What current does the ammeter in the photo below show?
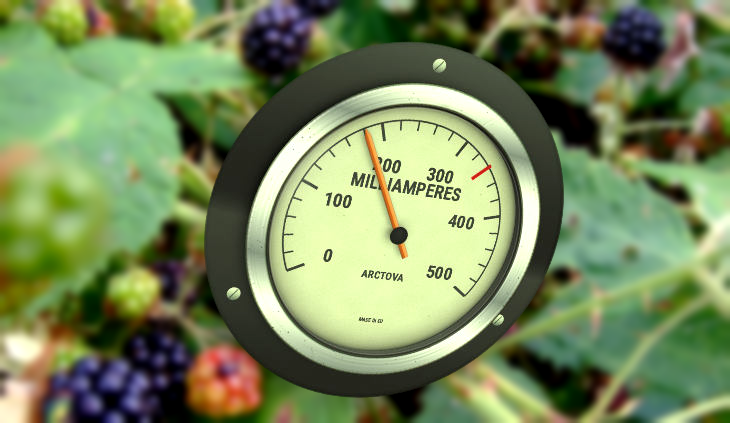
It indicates 180 mA
